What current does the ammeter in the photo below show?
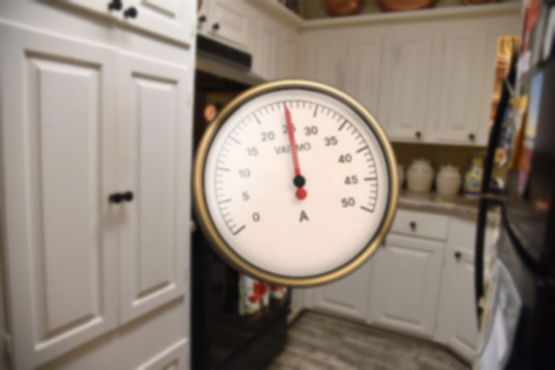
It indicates 25 A
